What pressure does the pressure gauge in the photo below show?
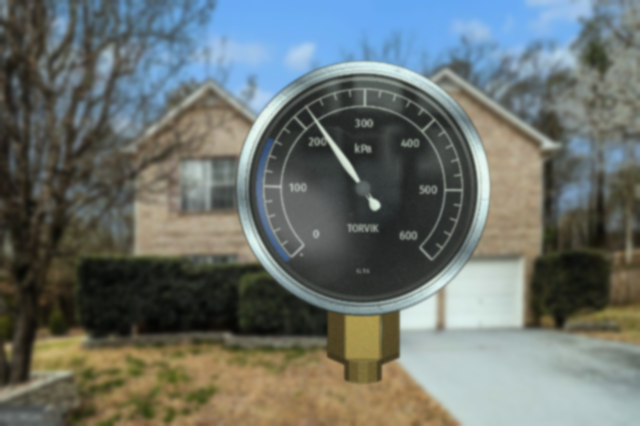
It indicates 220 kPa
